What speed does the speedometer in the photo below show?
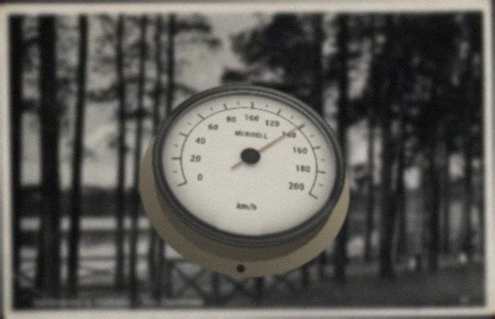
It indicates 140 km/h
